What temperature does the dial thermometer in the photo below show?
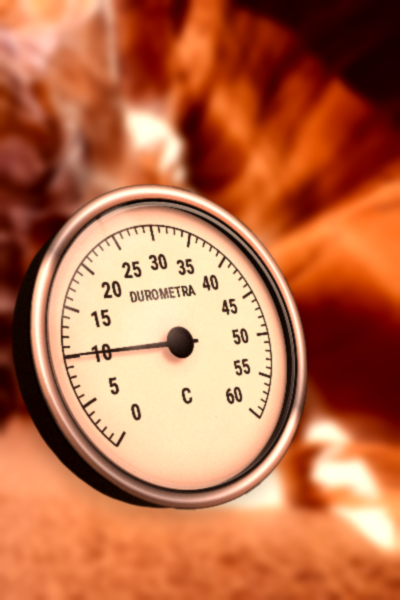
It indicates 10 °C
